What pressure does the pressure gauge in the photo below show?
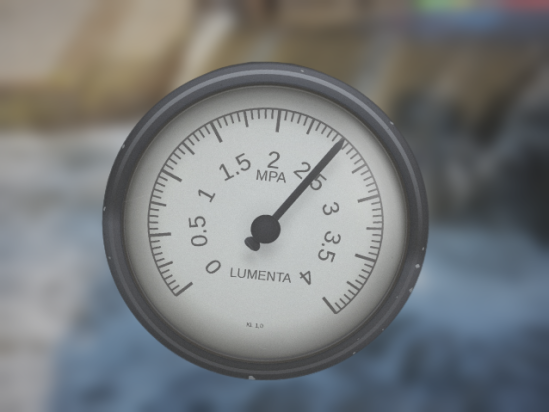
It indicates 2.5 MPa
